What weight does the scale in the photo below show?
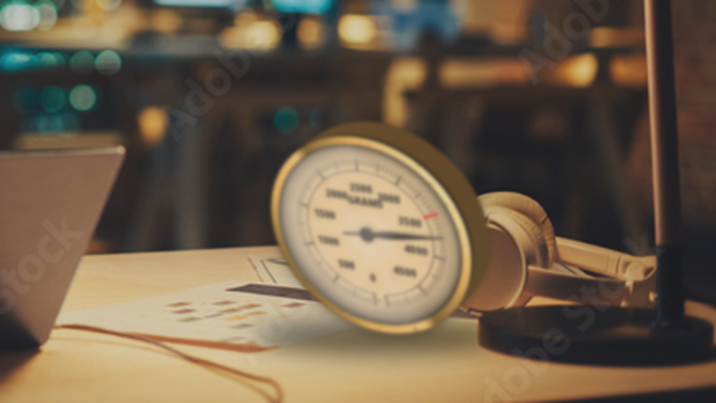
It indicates 3750 g
